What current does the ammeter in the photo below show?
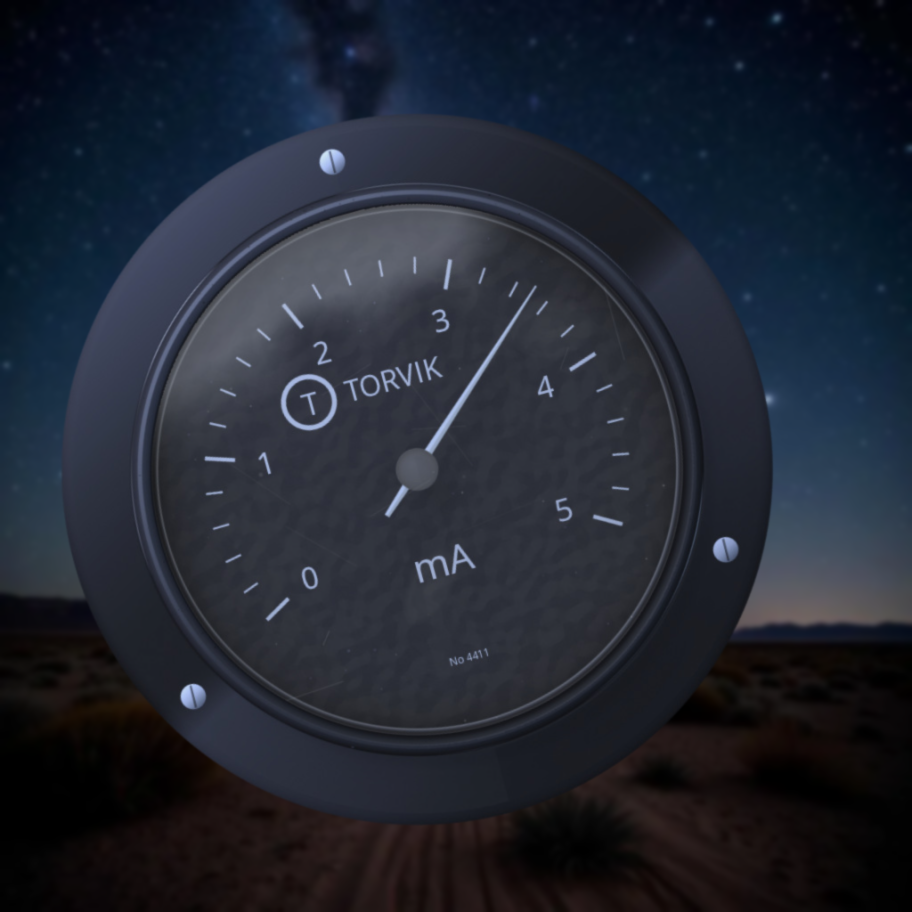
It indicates 3.5 mA
